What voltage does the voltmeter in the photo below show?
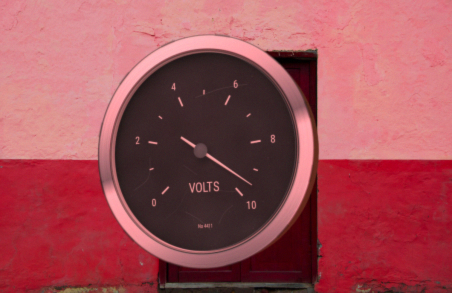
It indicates 9.5 V
